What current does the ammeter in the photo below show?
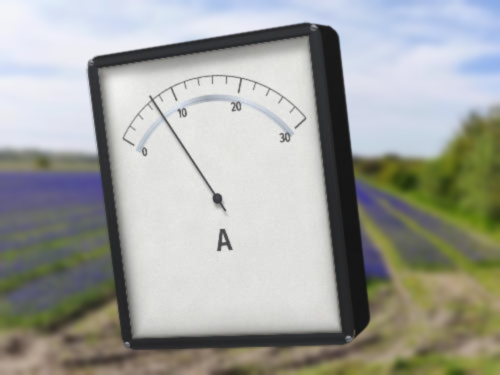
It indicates 7 A
